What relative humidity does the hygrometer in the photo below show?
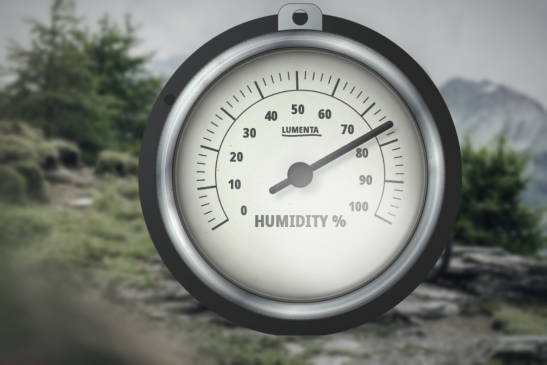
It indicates 76 %
